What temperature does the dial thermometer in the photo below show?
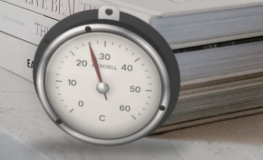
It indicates 26 °C
